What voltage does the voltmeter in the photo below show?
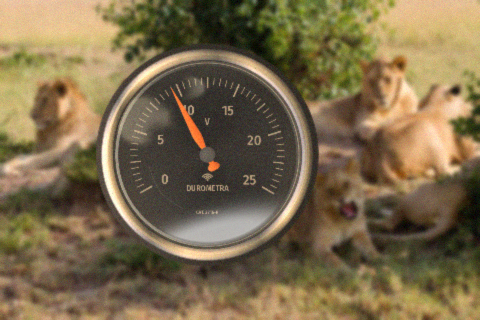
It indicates 9.5 V
